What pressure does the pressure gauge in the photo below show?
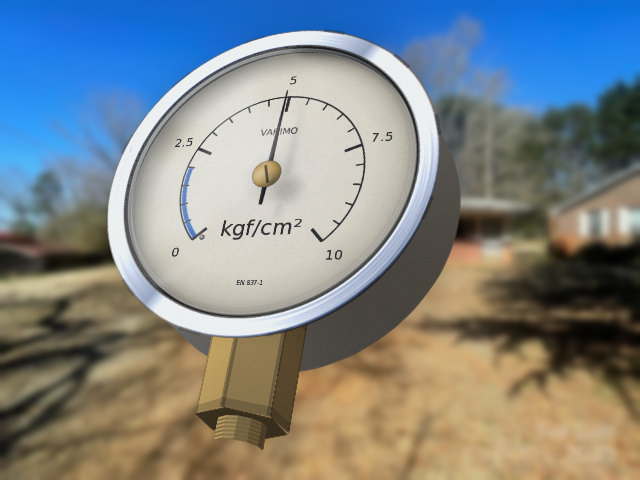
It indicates 5 kg/cm²
